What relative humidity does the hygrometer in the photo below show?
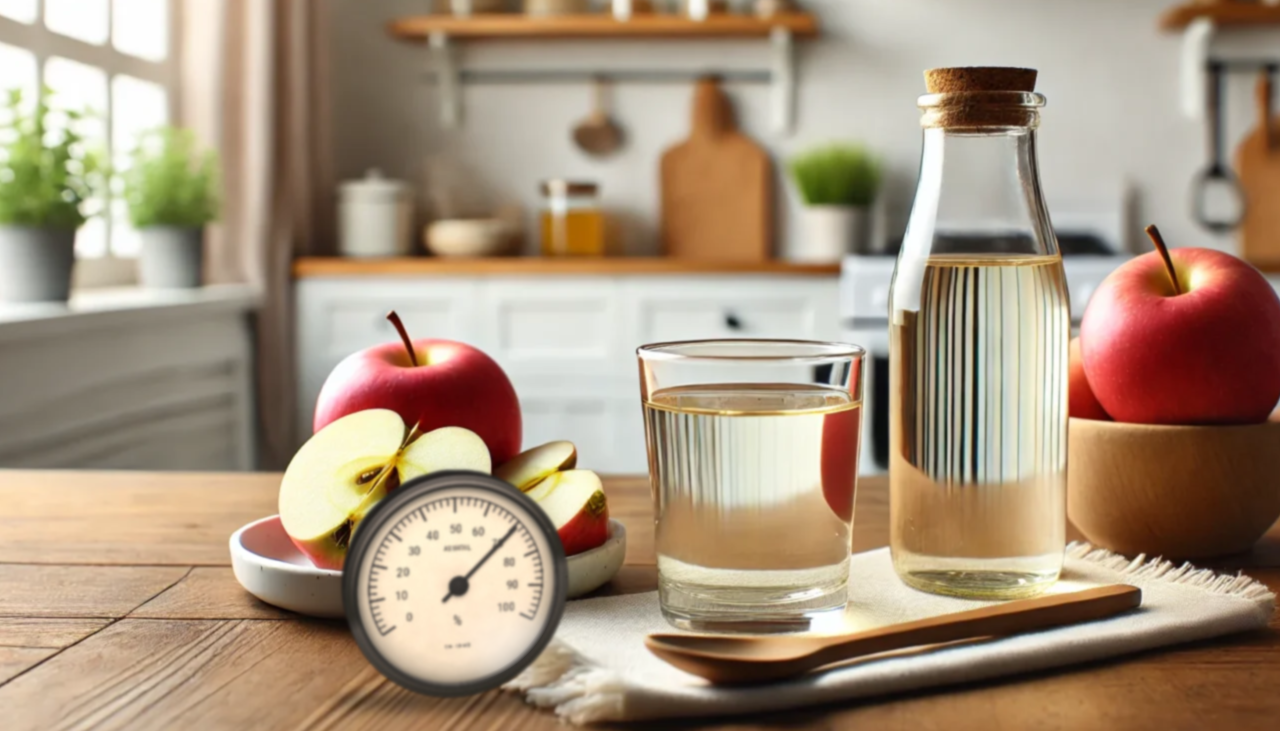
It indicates 70 %
